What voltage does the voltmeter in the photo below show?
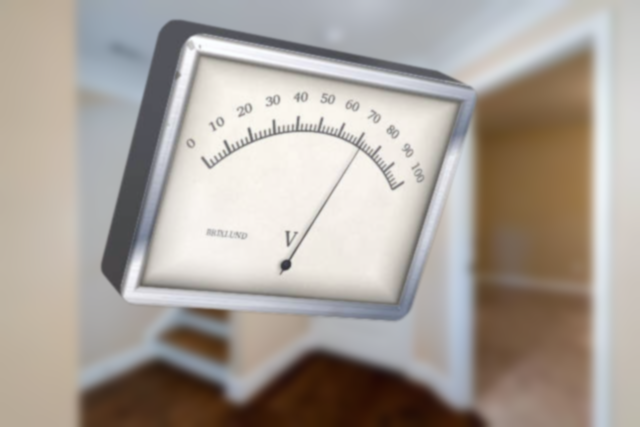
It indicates 70 V
